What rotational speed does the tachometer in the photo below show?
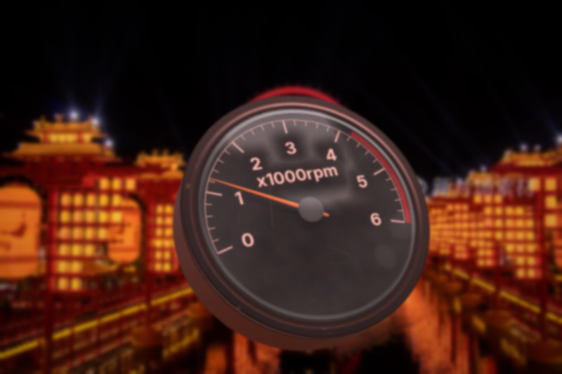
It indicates 1200 rpm
